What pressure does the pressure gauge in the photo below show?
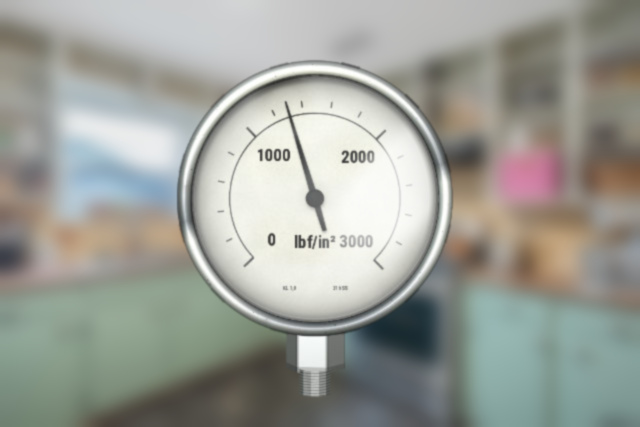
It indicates 1300 psi
